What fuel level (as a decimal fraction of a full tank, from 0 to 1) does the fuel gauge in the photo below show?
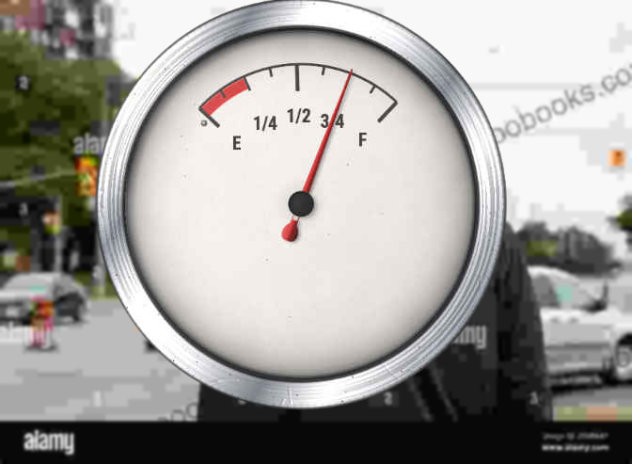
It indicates 0.75
